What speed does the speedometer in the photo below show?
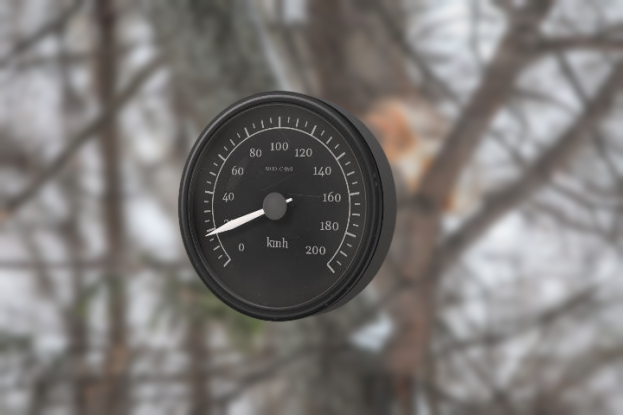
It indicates 17.5 km/h
